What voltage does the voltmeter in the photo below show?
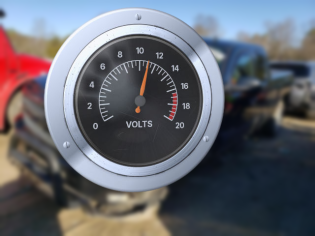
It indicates 11 V
